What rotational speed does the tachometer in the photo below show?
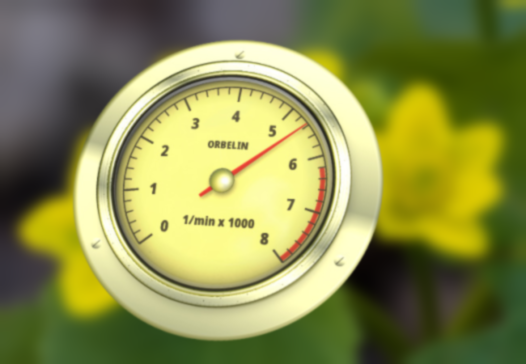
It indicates 5400 rpm
